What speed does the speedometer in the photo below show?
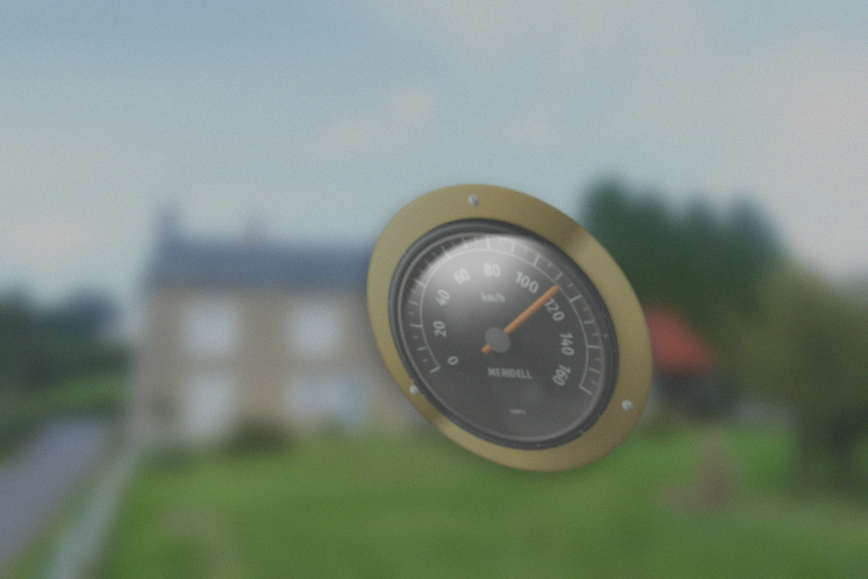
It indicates 112.5 km/h
